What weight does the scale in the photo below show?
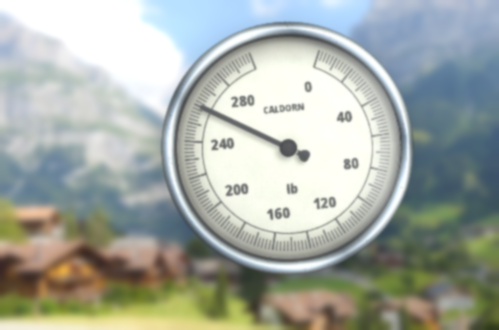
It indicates 260 lb
